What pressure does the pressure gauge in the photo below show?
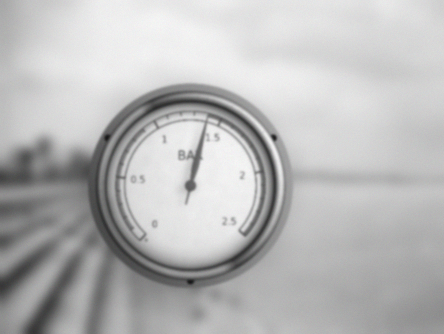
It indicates 1.4 bar
